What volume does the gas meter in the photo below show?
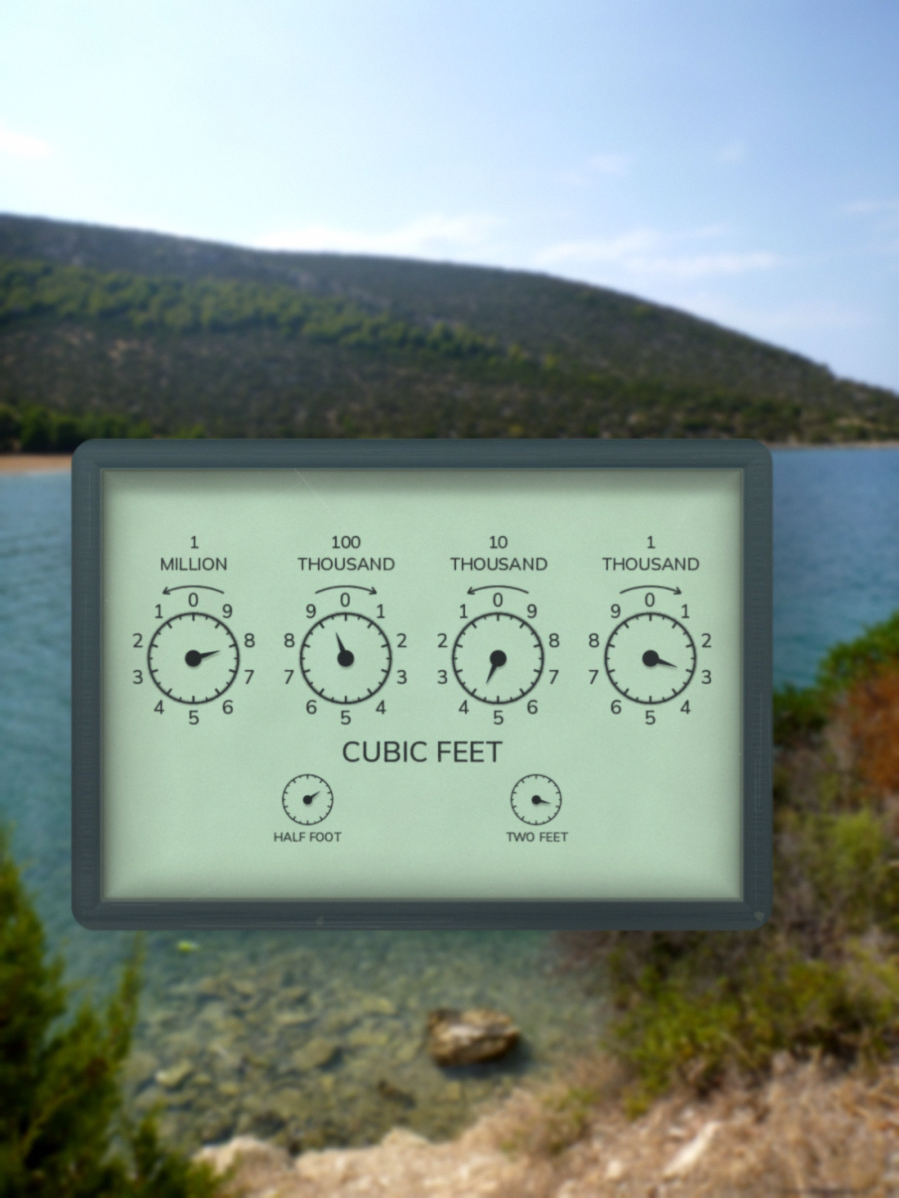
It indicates 794300 ft³
